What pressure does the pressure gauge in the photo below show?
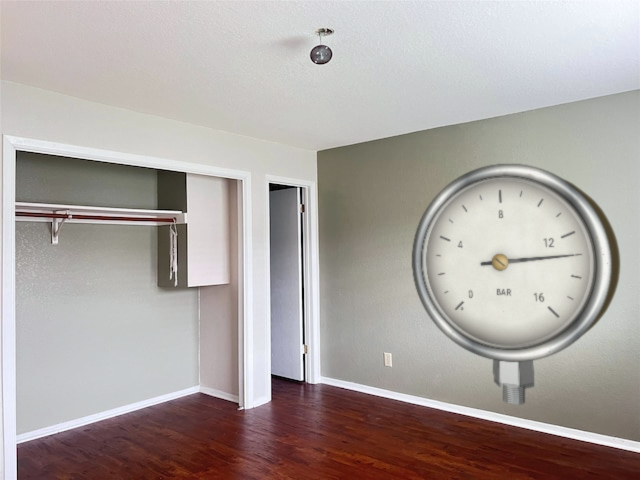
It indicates 13 bar
